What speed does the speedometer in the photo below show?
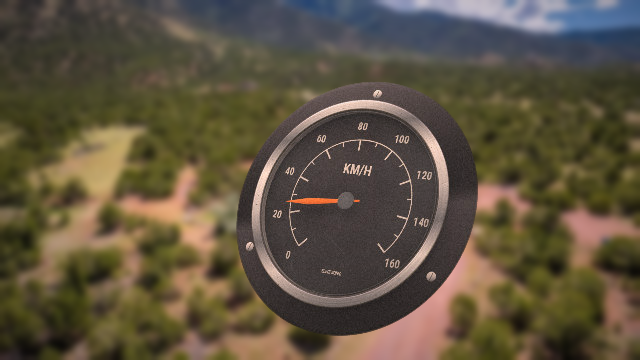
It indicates 25 km/h
